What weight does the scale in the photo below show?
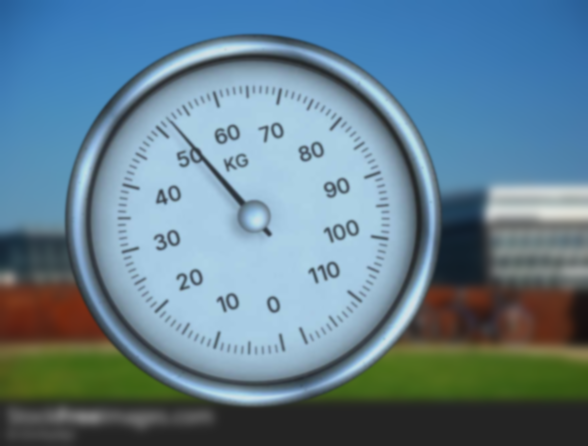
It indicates 52 kg
